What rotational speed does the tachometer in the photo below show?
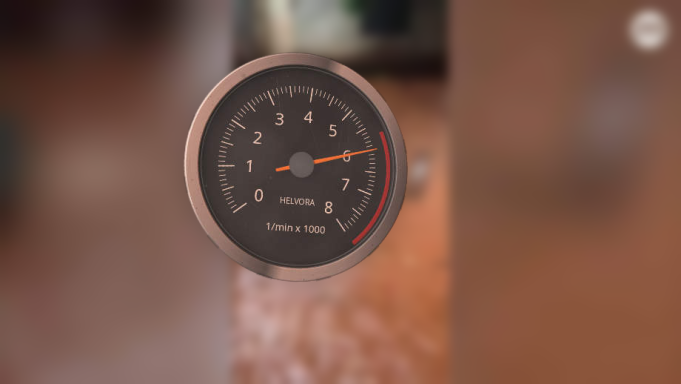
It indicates 6000 rpm
